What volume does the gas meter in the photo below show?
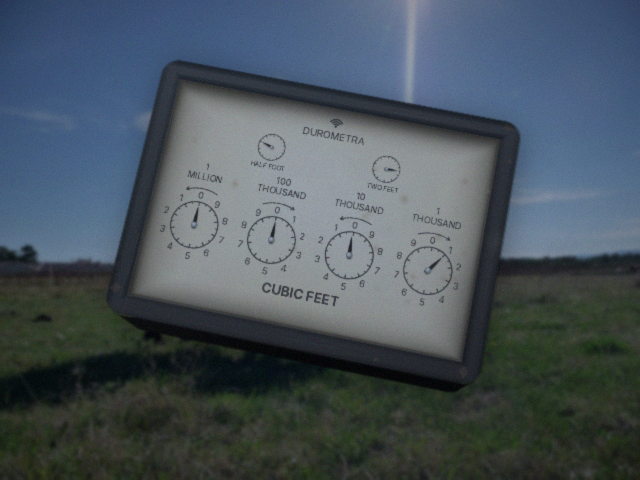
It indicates 100 ft³
